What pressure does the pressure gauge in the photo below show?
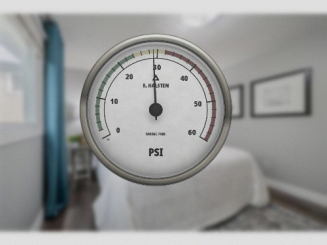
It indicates 29 psi
